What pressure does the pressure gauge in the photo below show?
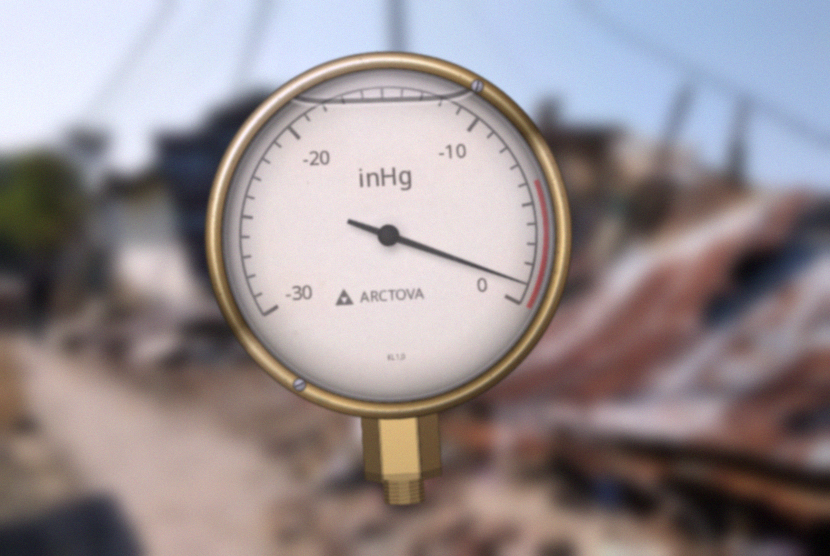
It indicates -1 inHg
